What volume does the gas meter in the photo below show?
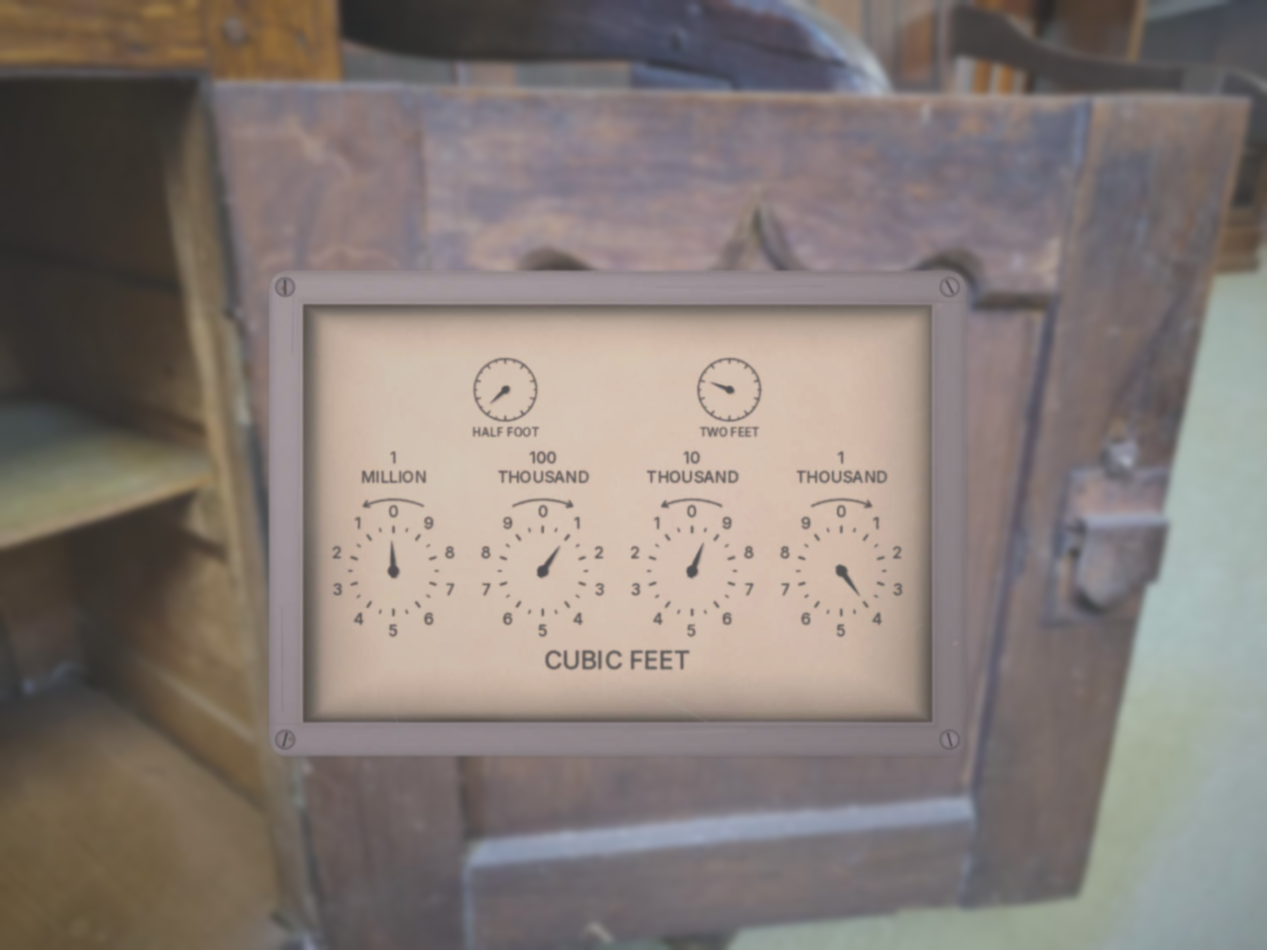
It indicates 9400 ft³
